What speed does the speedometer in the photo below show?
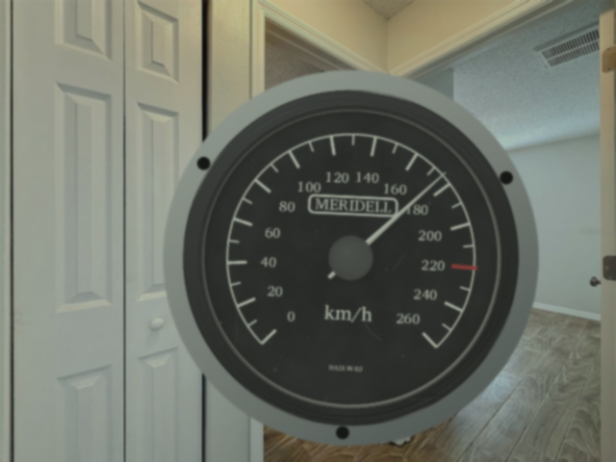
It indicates 175 km/h
